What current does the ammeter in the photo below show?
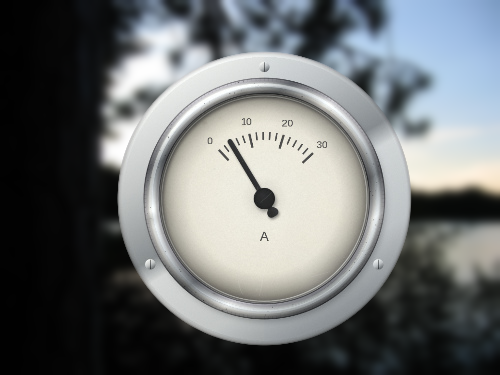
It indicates 4 A
